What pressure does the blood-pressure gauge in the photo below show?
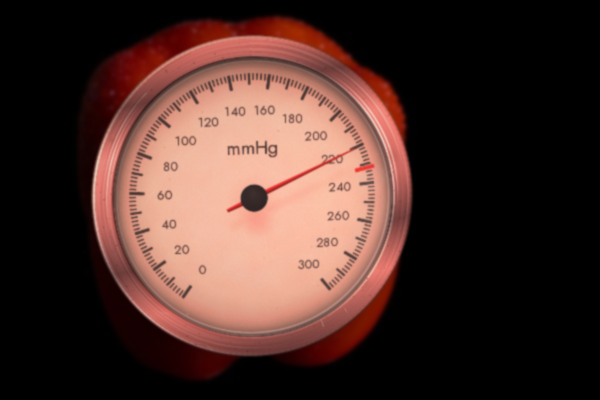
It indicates 220 mmHg
